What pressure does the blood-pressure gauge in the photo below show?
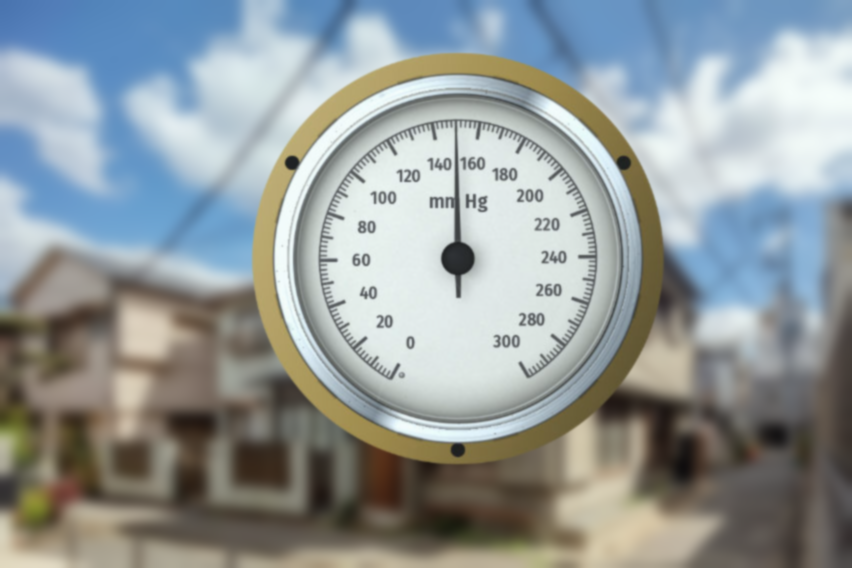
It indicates 150 mmHg
